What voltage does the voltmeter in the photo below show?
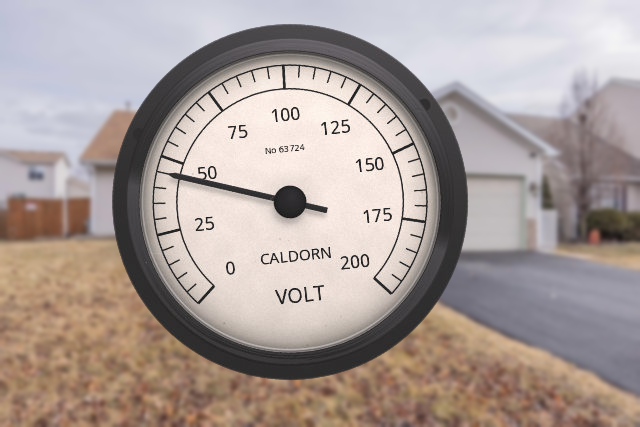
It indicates 45 V
